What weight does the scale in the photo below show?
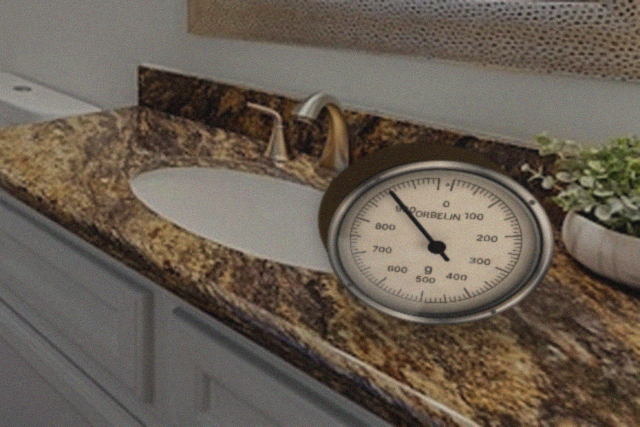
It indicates 900 g
